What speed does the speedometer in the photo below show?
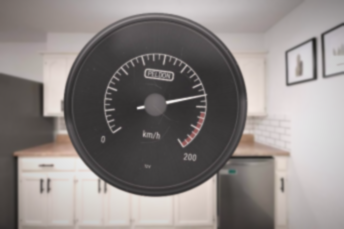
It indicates 150 km/h
